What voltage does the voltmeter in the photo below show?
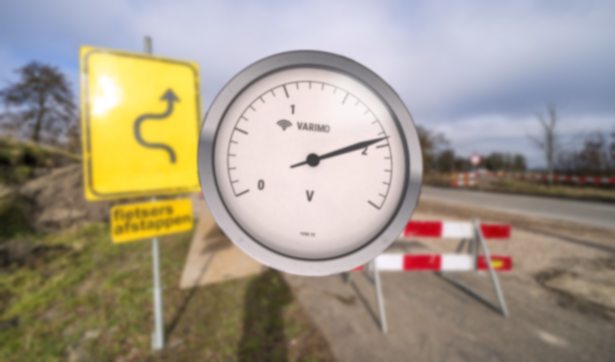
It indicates 1.95 V
